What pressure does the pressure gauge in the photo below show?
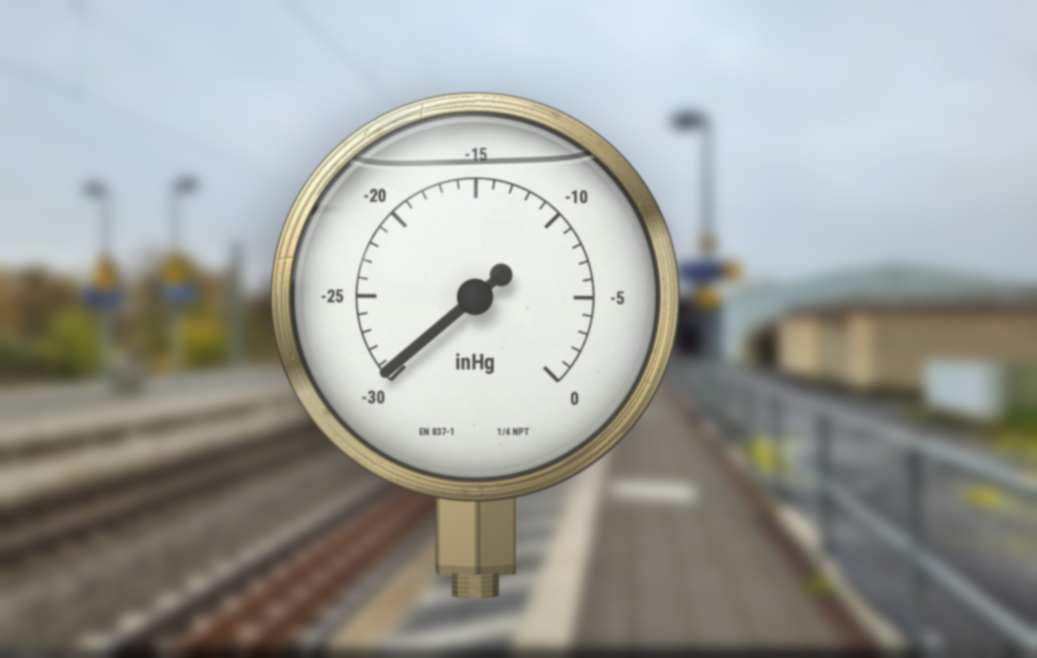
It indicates -29.5 inHg
